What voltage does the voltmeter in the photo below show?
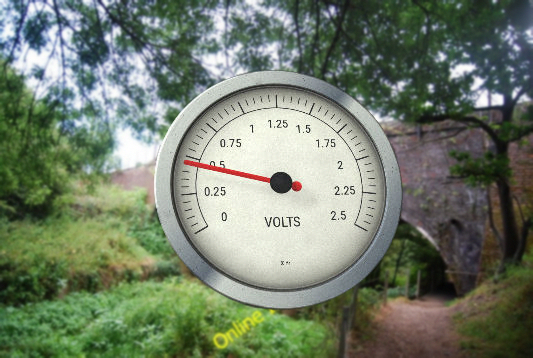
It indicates 0.45 V
